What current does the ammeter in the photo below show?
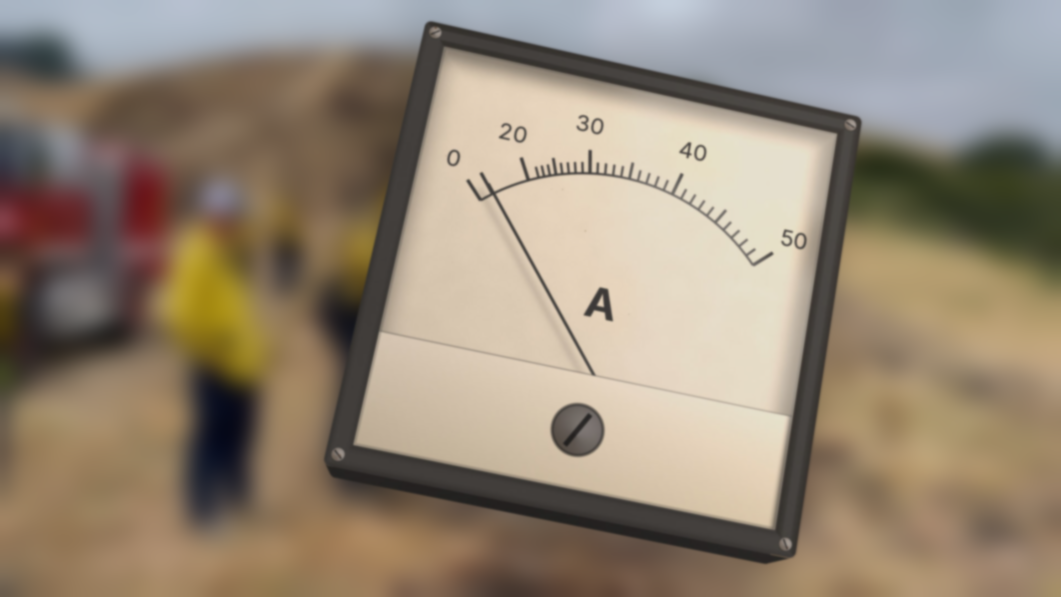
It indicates 10 A
